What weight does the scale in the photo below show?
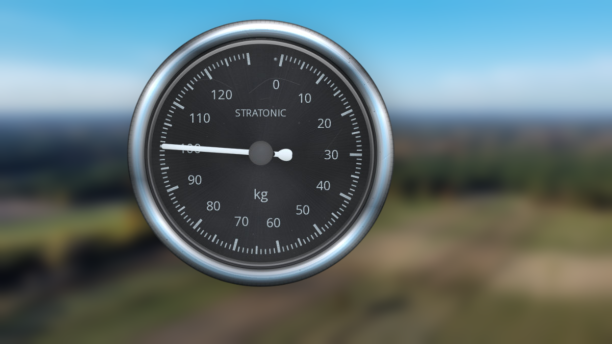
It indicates 100 kg
